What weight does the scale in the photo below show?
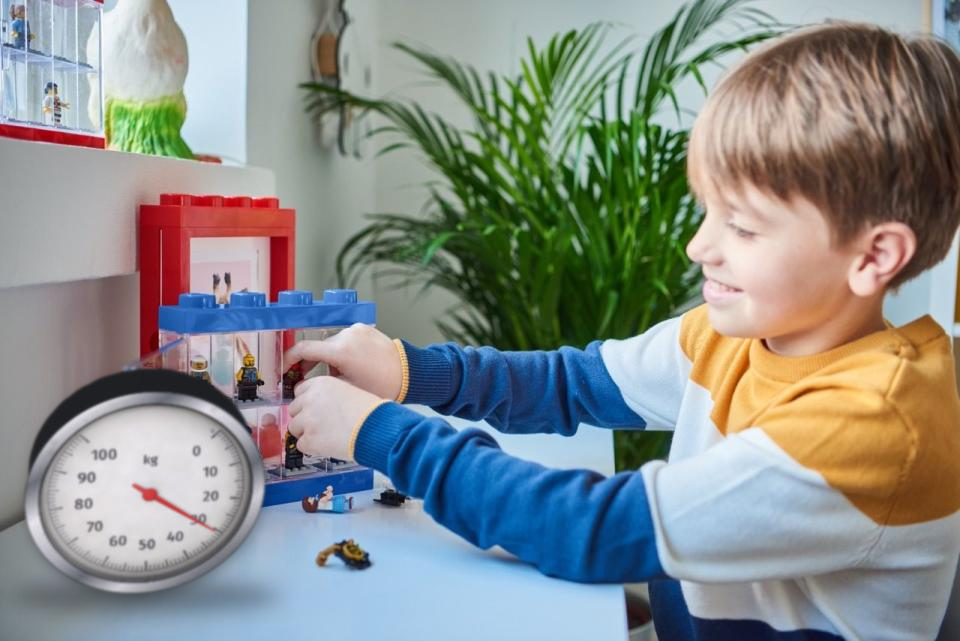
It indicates 30 kg
